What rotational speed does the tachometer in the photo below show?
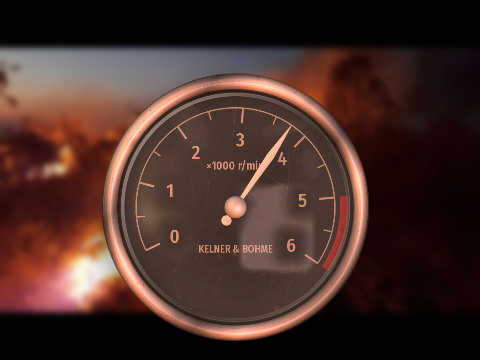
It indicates 3750 rpm
